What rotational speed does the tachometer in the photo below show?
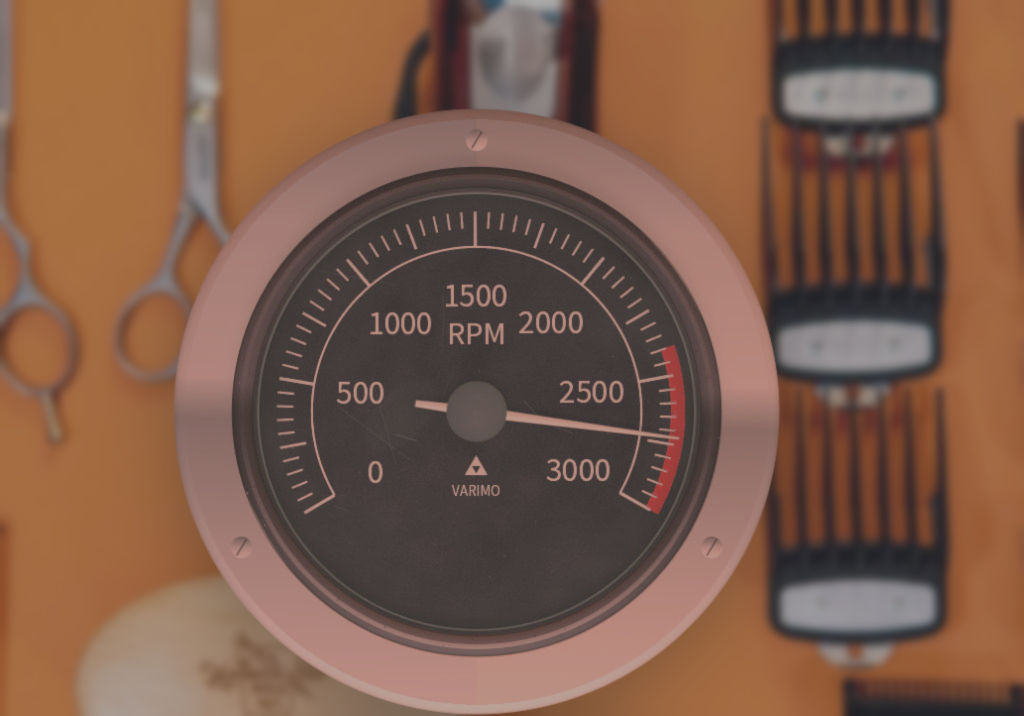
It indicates 2725 rpm
